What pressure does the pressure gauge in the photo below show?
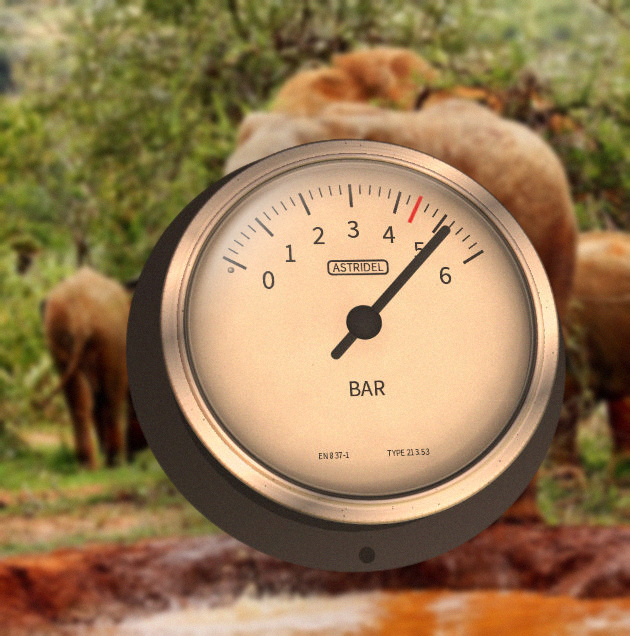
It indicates 5.2 bar
